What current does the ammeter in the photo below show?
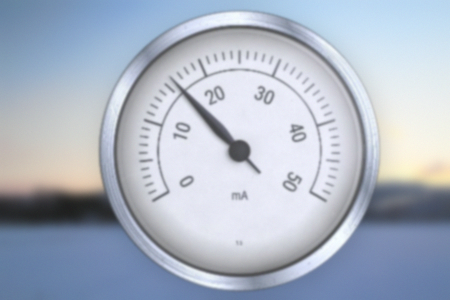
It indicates 16 mA
